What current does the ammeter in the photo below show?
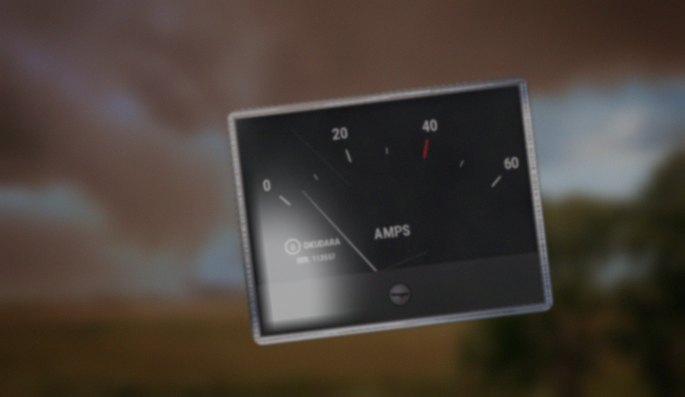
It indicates 5 A
